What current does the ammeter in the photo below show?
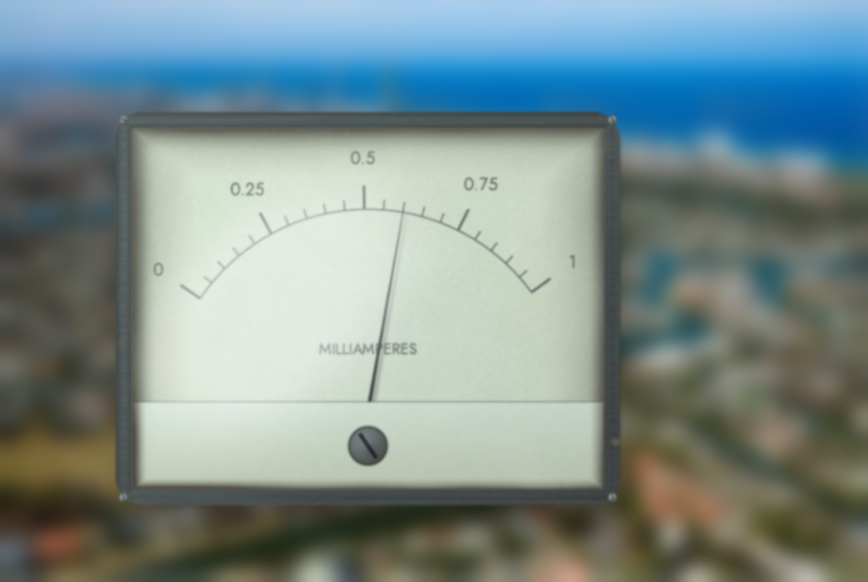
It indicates 0.6 mA
